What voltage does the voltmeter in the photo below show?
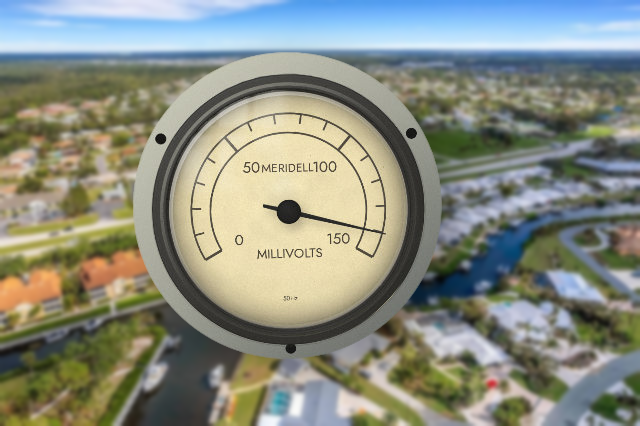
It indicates 140 mV
